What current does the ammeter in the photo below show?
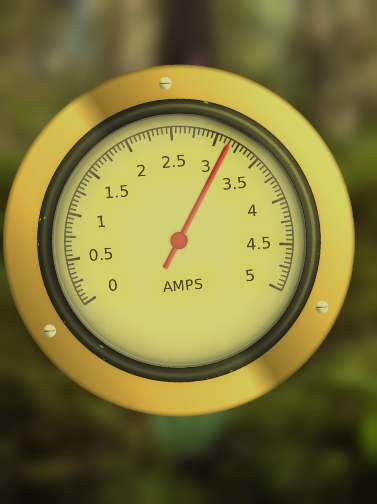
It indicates 3.15 A
